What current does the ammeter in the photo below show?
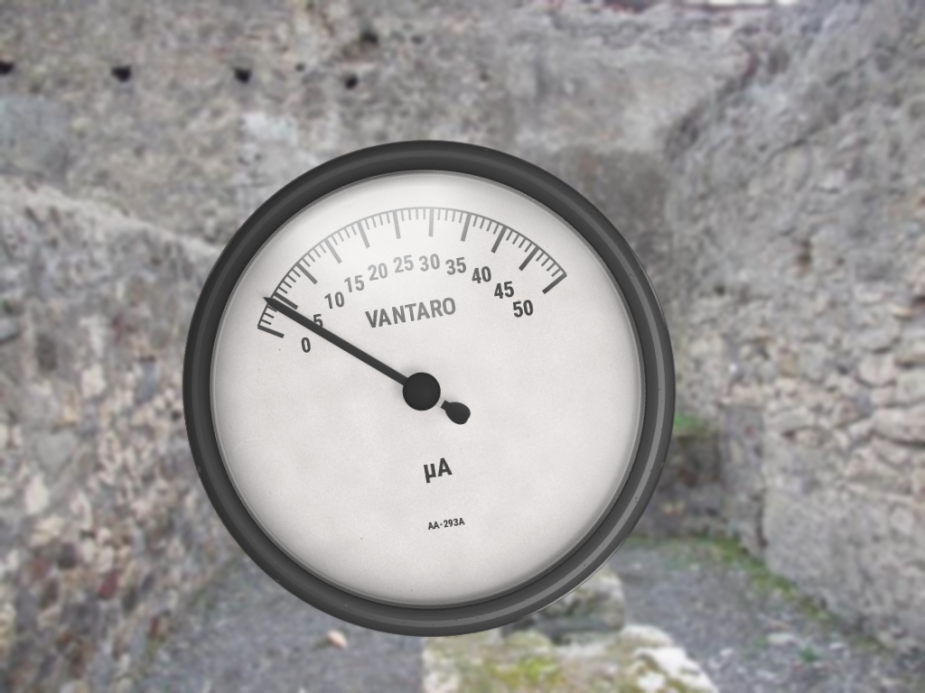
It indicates 4 µA
